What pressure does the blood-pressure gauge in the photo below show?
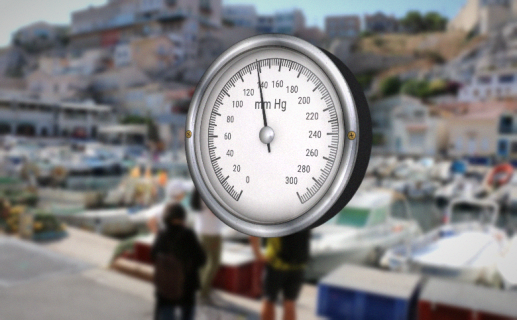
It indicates 140 mmHg
